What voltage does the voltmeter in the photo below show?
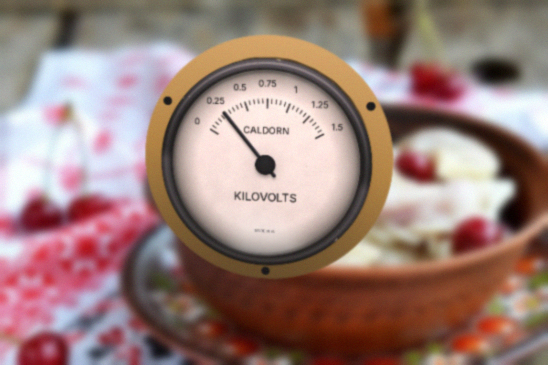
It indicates 0.25 kV
